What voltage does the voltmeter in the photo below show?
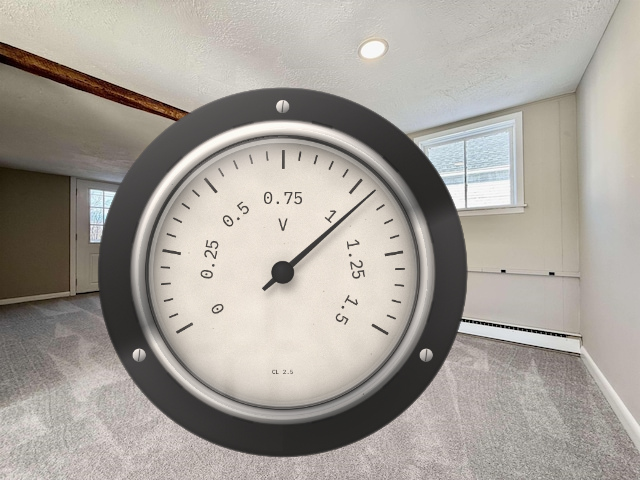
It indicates 1.05 V
